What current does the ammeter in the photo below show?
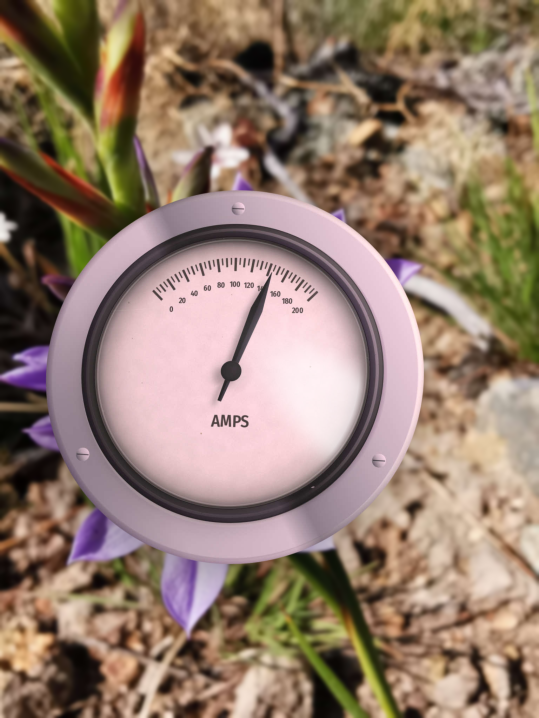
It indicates 145 A
